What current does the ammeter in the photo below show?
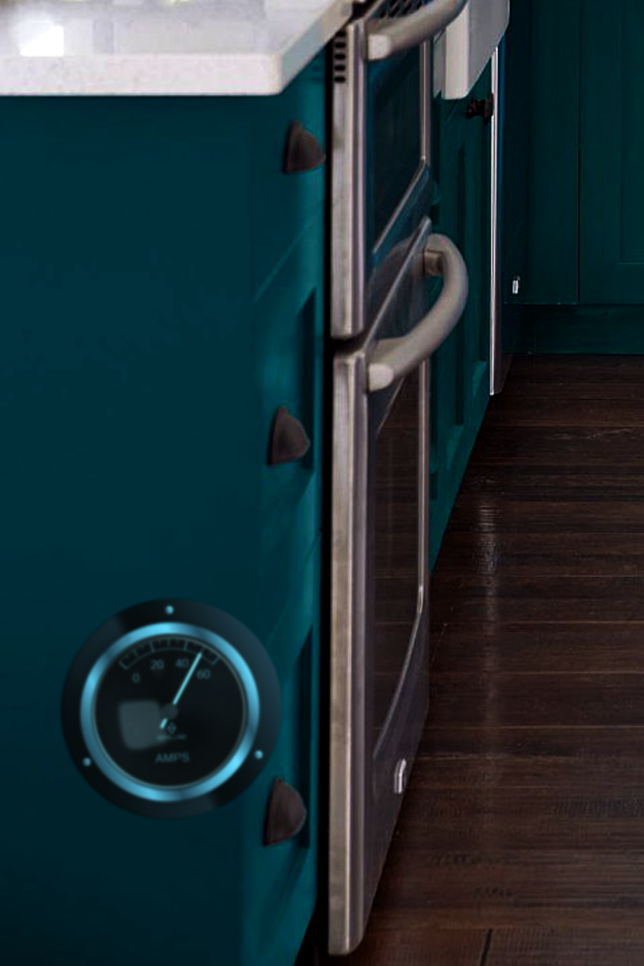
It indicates 50 A
